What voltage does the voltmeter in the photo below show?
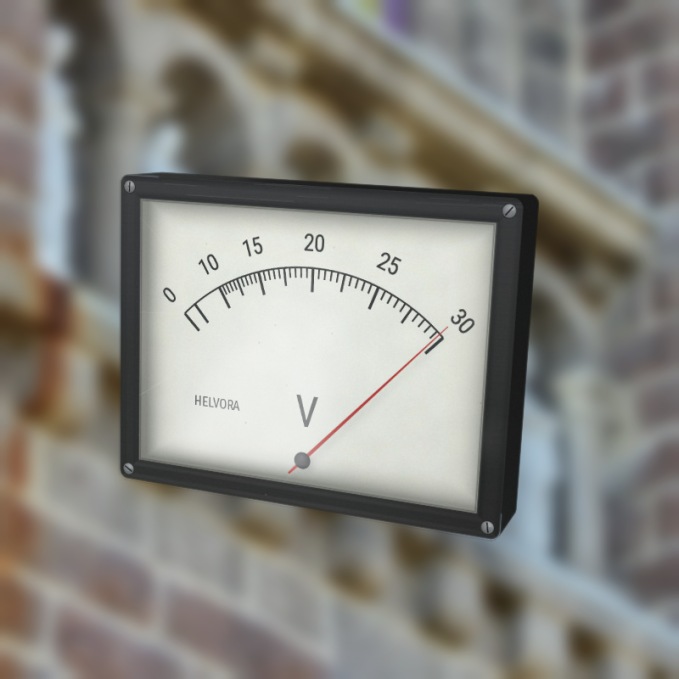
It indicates 29.75 V
